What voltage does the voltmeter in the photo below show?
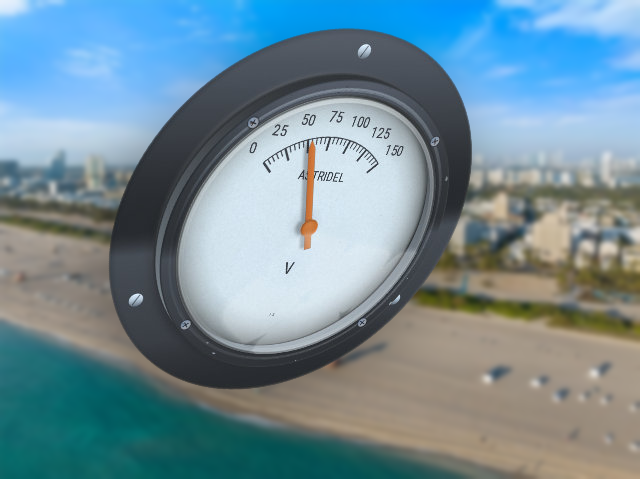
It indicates 50 V
